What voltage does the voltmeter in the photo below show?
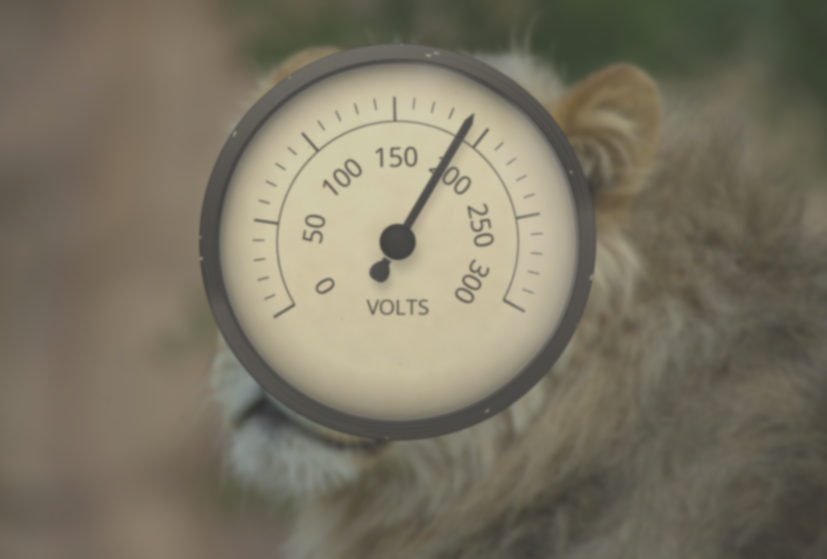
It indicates 190 V
